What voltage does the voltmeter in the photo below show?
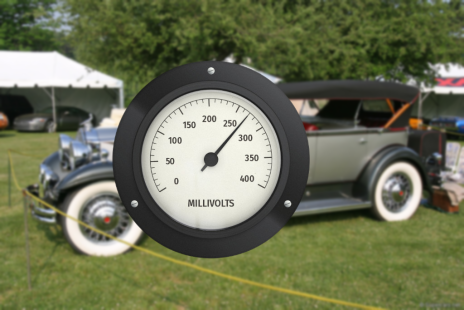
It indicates 270 mV
